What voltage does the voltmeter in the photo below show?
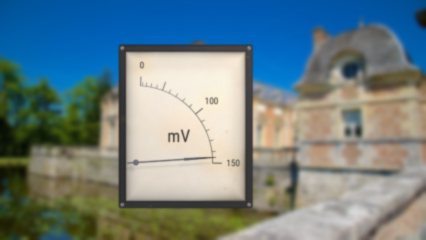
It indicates 145 mV
